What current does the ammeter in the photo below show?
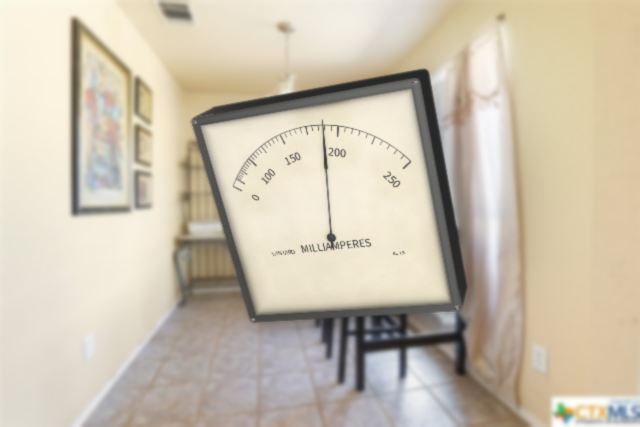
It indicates 190 mA
